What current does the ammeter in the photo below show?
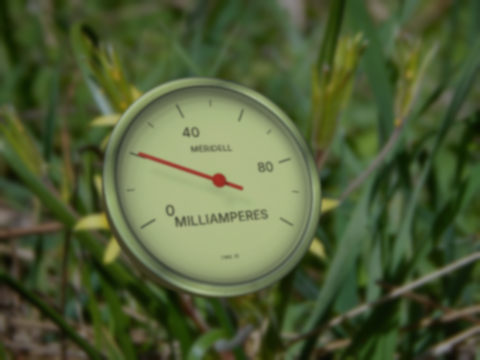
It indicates 20 mA
